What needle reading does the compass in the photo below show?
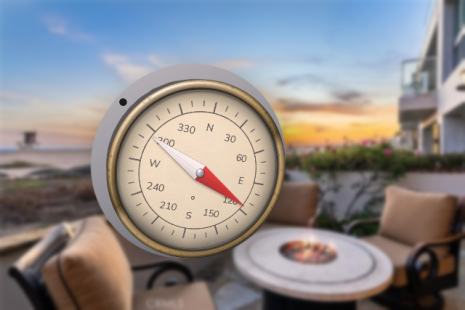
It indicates 115 °
